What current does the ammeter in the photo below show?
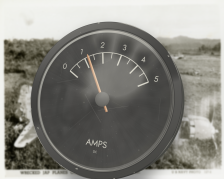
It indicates 1.25 A
